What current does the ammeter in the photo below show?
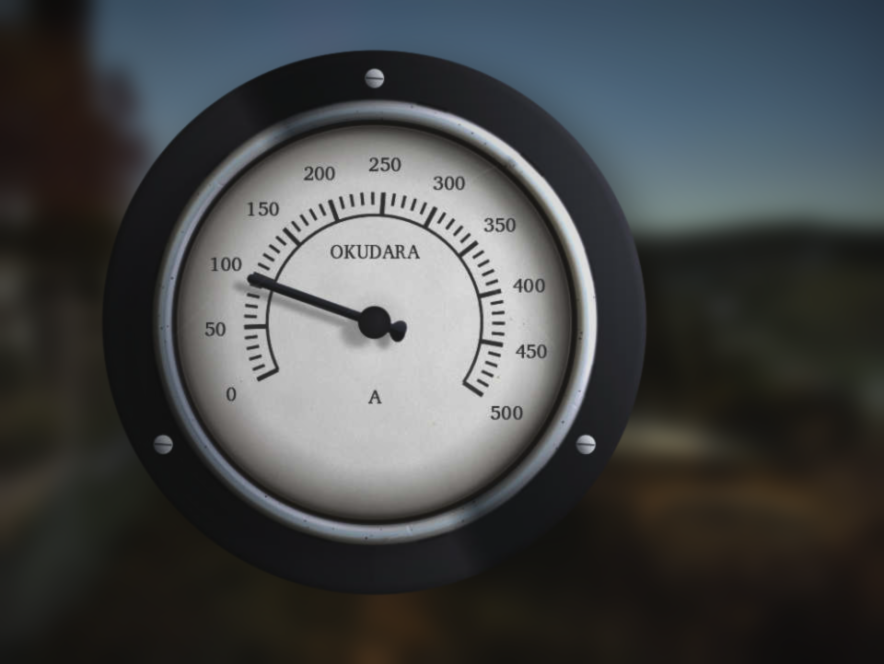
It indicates 95 A
